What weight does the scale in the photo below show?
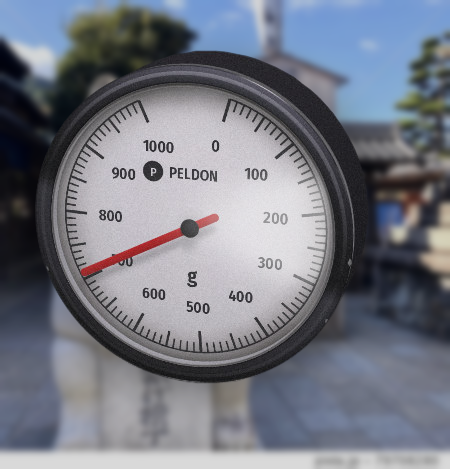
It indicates 710 g
